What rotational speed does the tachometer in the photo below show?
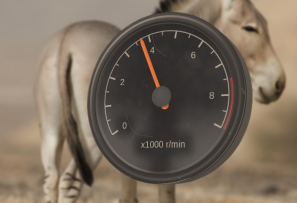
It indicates 3750 rpm
